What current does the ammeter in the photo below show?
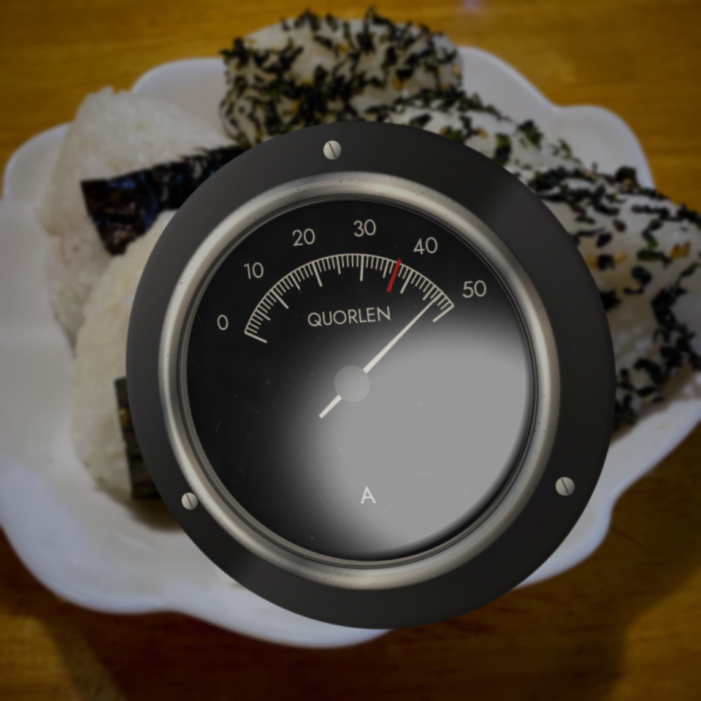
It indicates 47 A
